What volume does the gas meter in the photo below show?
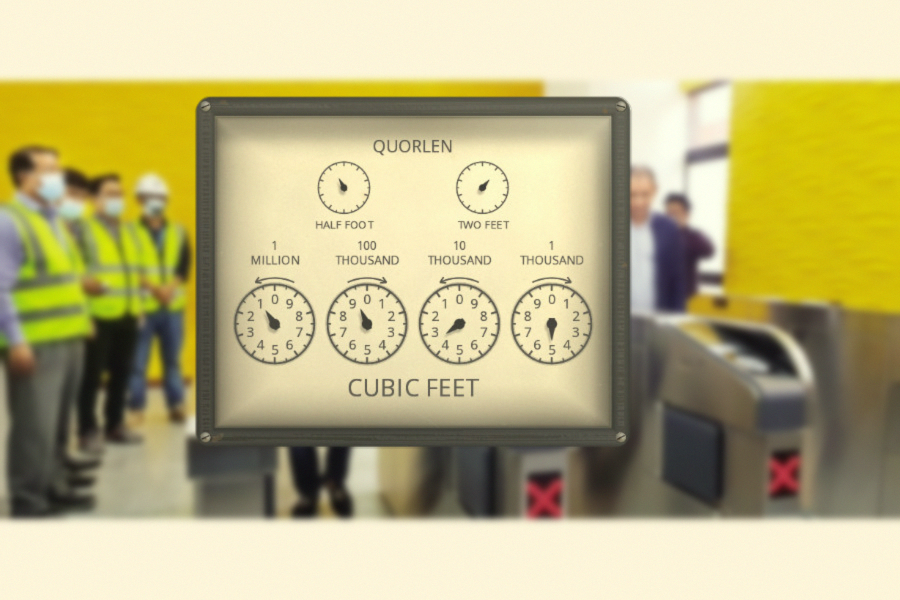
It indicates 93500 ft³
